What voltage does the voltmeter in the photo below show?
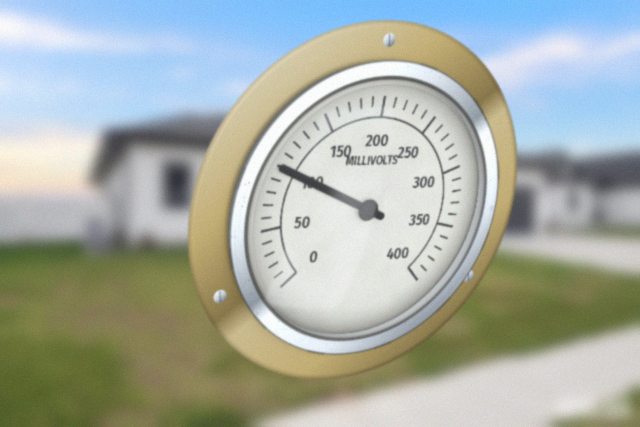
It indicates 100 mV
